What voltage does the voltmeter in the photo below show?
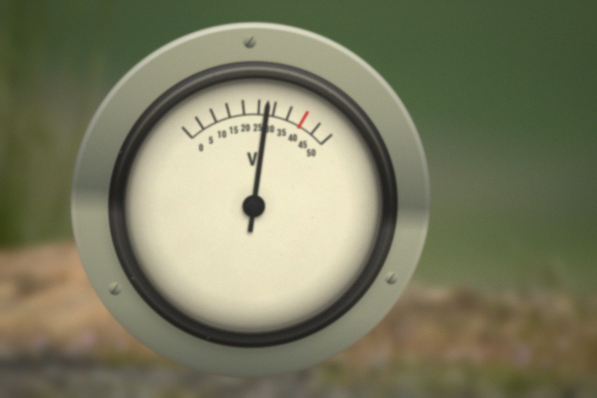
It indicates 27.5 V
